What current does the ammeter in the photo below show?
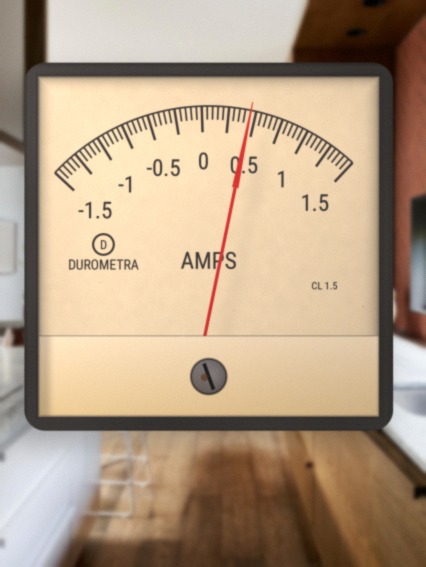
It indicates 0.45 A
